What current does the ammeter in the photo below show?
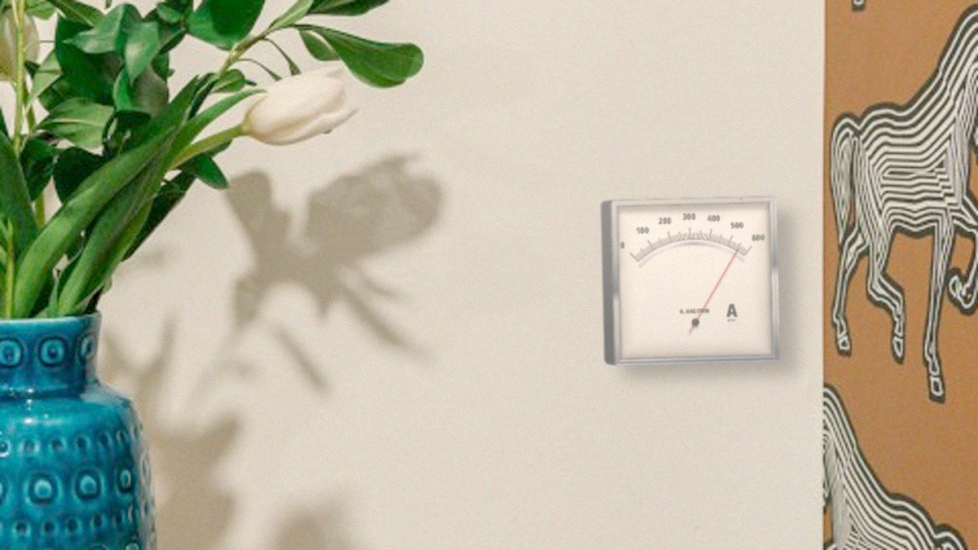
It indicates 550 A
